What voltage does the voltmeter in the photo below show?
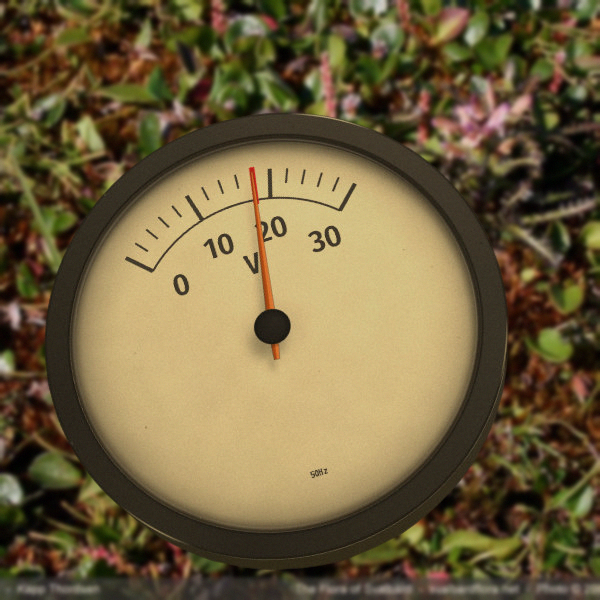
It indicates 18 V
